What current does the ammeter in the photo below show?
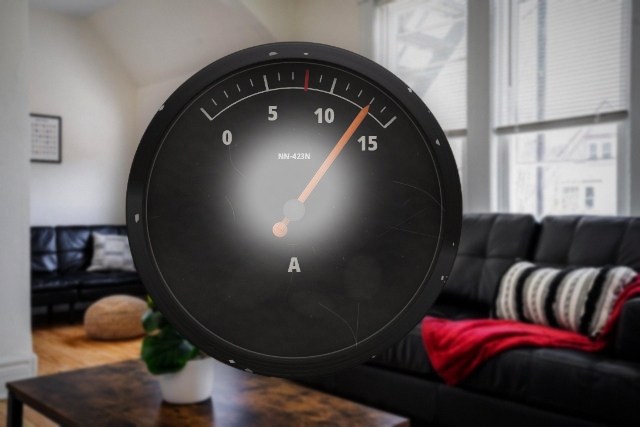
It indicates 13 A
